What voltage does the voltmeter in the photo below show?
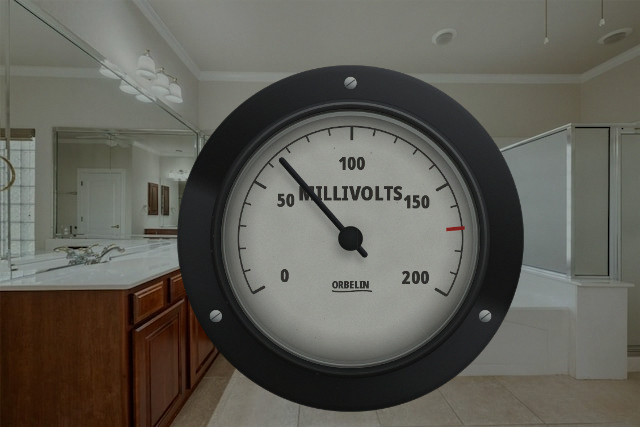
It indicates 65 mV
